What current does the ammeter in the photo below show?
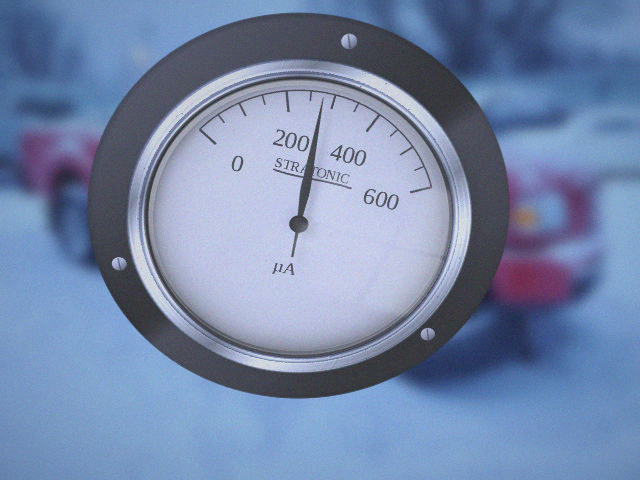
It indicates 275 µA
